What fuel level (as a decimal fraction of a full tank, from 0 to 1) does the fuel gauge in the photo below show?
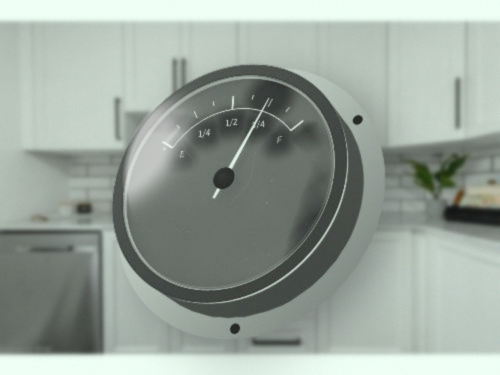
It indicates 0.75
